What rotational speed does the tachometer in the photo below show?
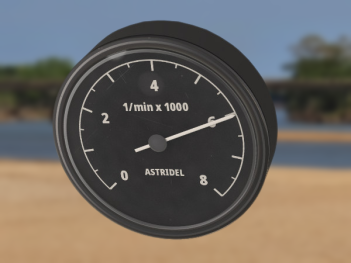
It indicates 6000 rpm
